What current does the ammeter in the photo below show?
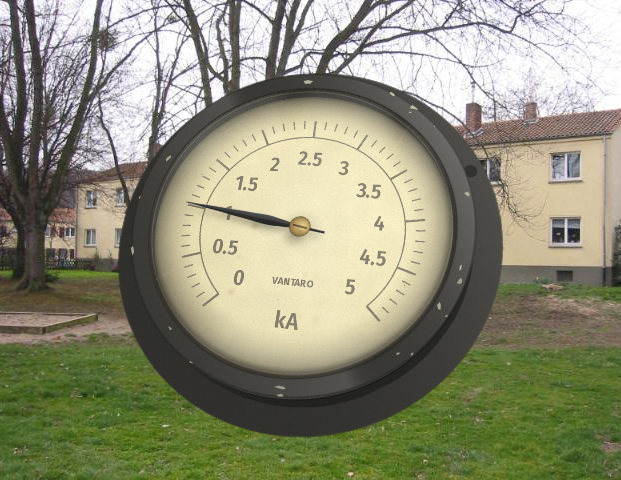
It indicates 1 kA
